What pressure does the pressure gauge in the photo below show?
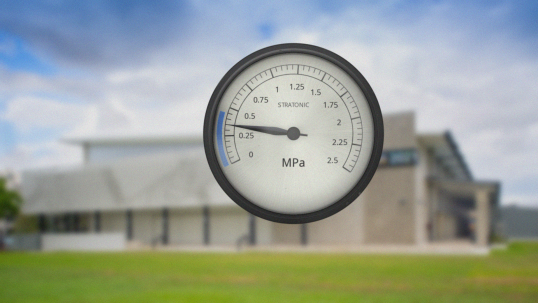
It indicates 0.35 MPa
